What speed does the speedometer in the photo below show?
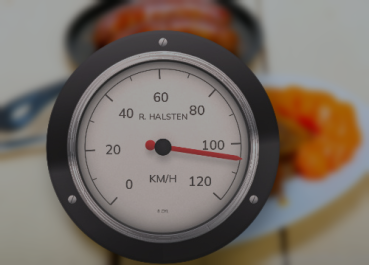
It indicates 105 km/h
